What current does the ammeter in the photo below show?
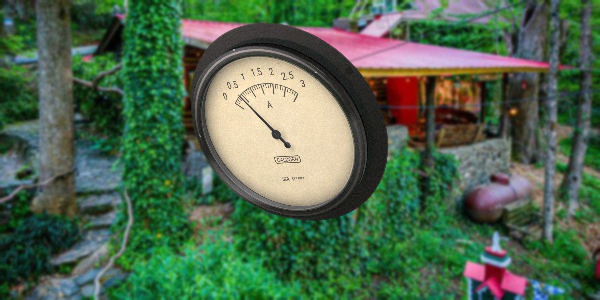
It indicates 0.5 A
